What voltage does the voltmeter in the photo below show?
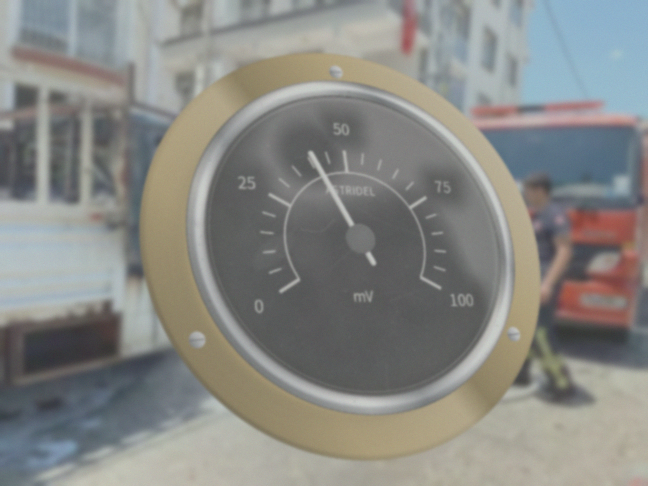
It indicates 40 mV
